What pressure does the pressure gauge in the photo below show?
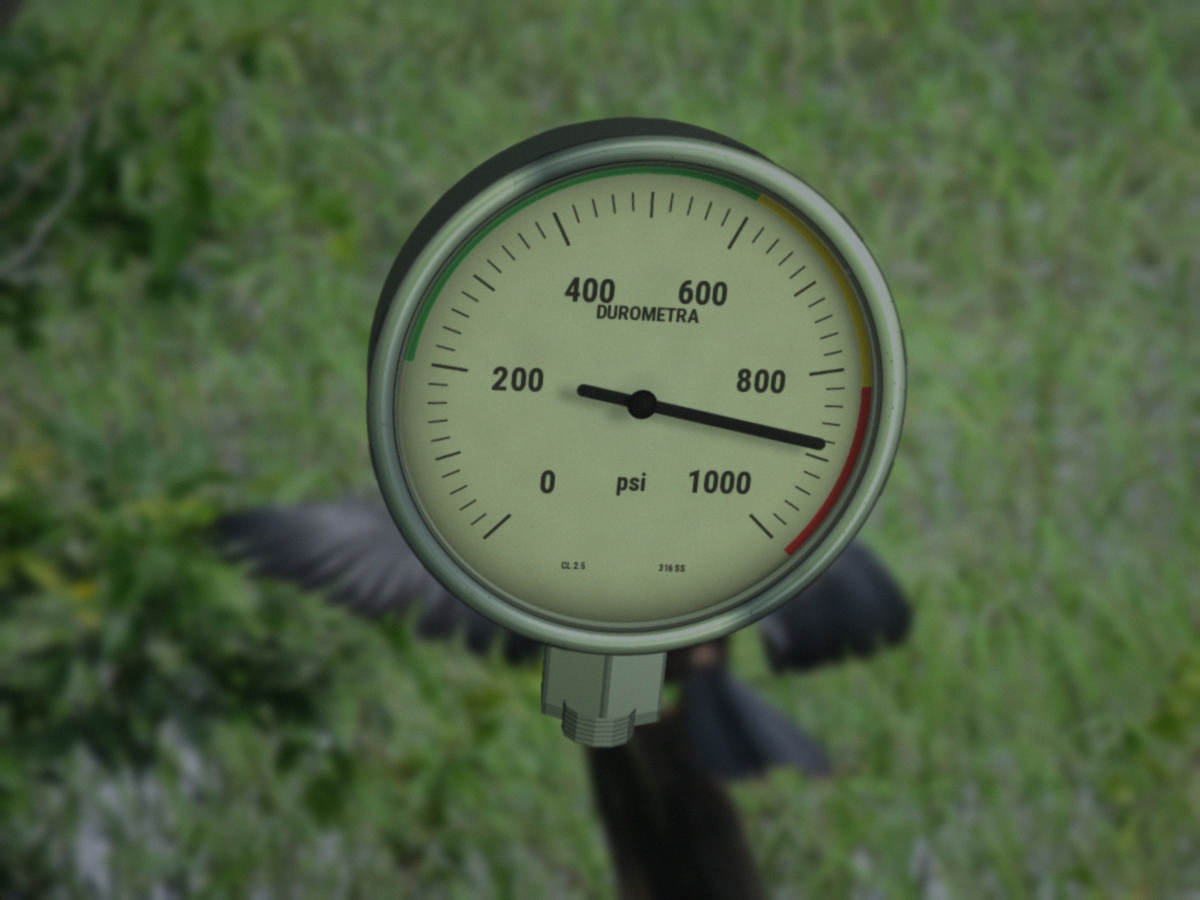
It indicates 880 psi
